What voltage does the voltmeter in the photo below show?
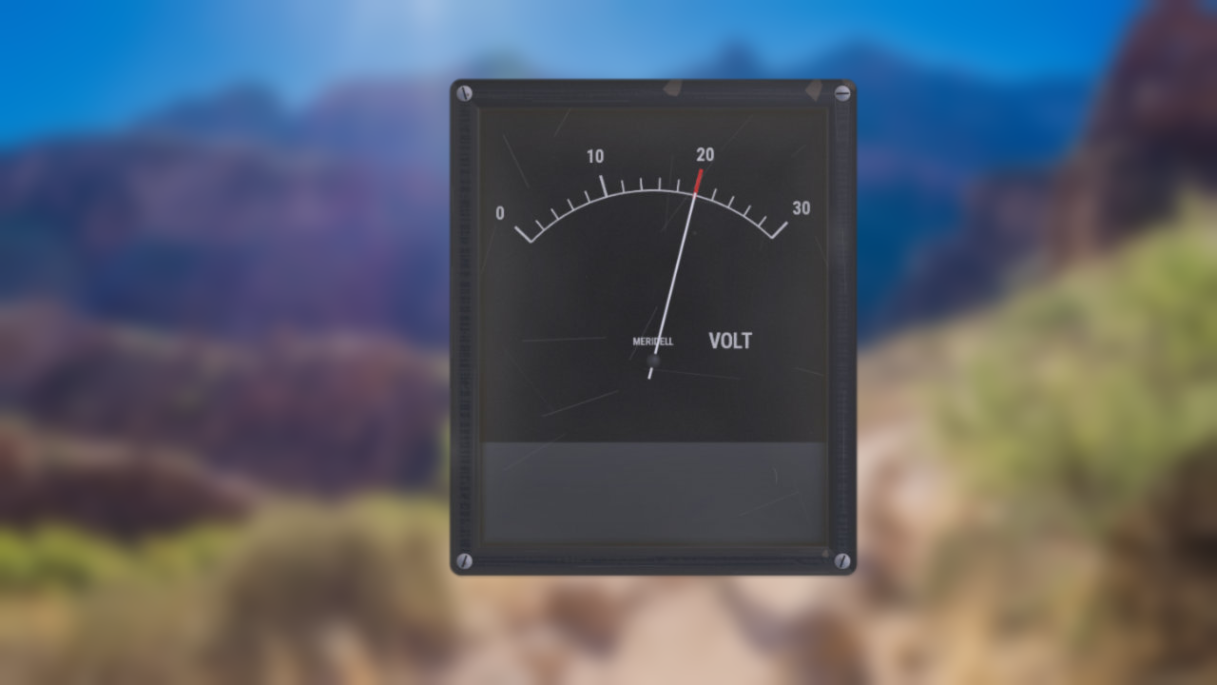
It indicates 20 V
